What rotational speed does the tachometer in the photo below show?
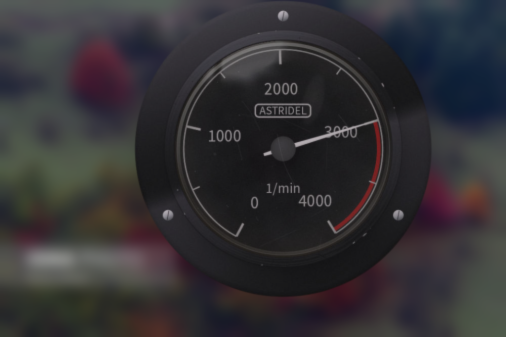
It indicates 3000 rpm
